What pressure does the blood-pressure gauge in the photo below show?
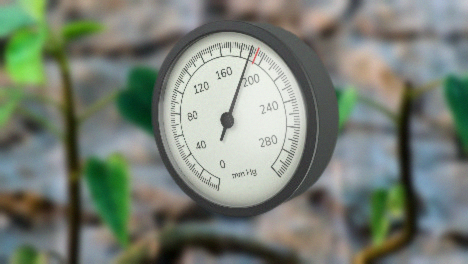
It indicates 190 mmHg
